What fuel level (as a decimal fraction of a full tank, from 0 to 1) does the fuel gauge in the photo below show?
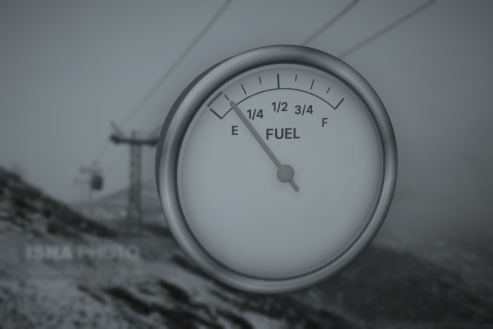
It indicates 0.125
